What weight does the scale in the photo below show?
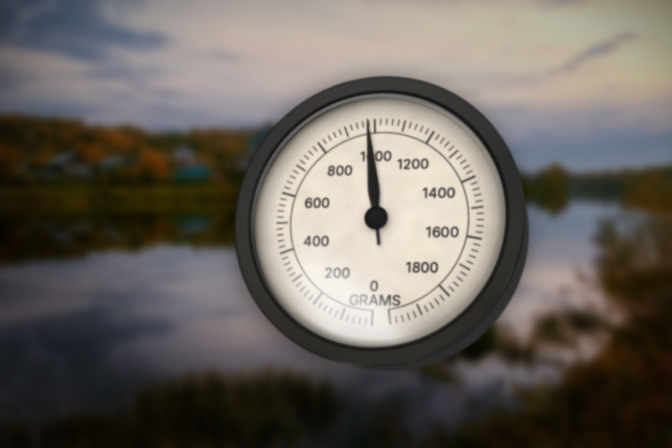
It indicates 980 g
